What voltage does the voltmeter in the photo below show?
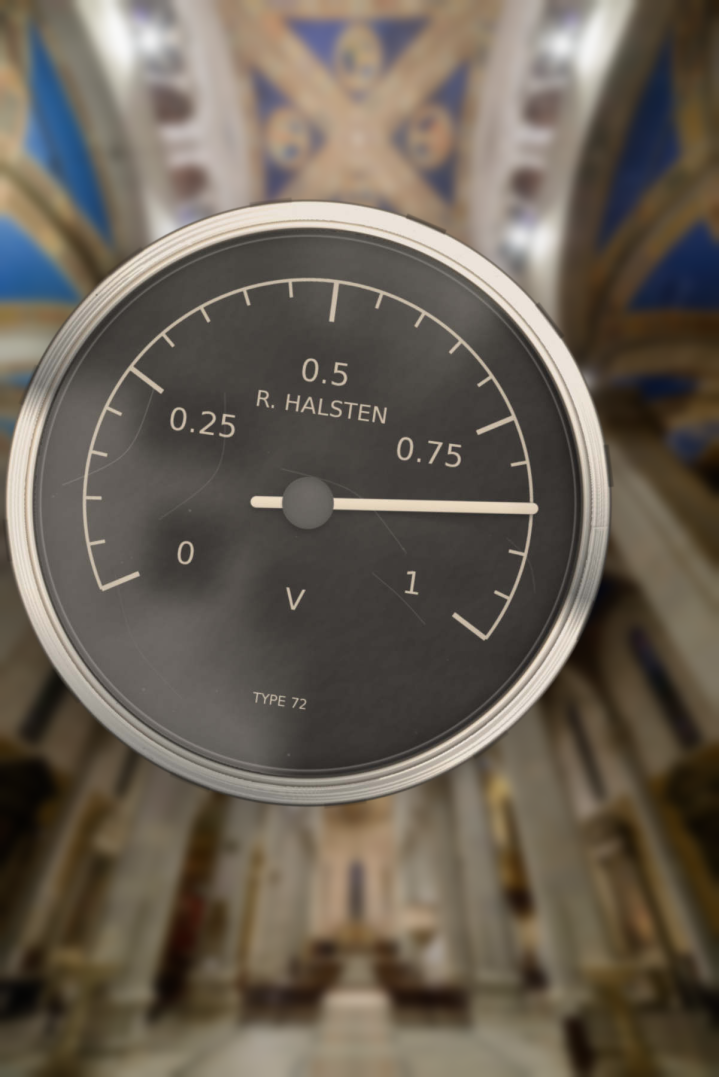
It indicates 0.85 V
